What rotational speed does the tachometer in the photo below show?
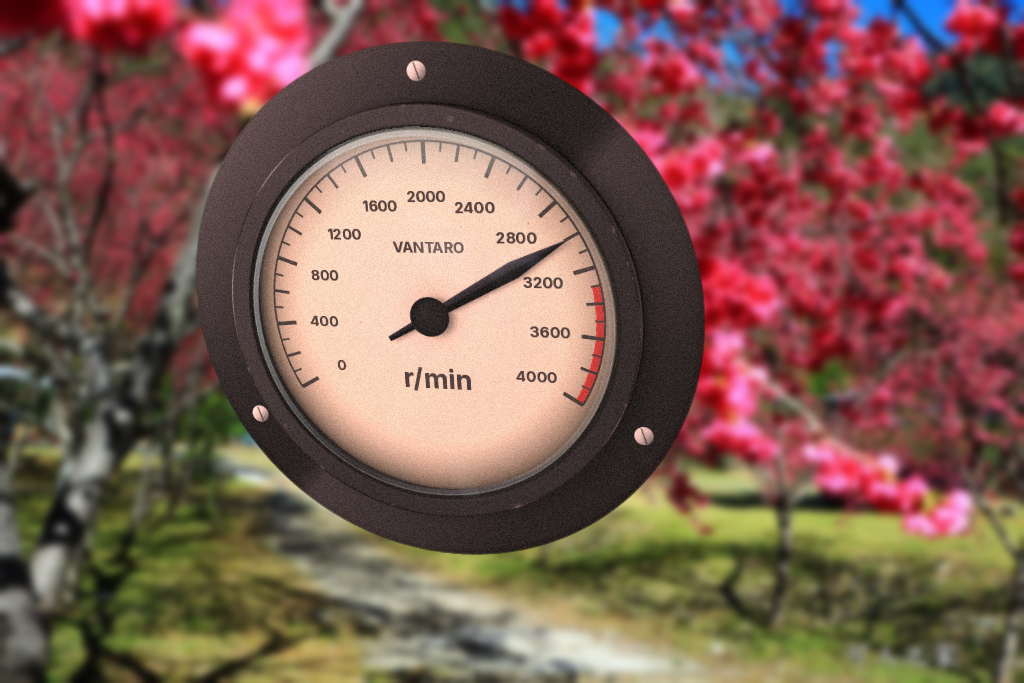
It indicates 3000 rpm
